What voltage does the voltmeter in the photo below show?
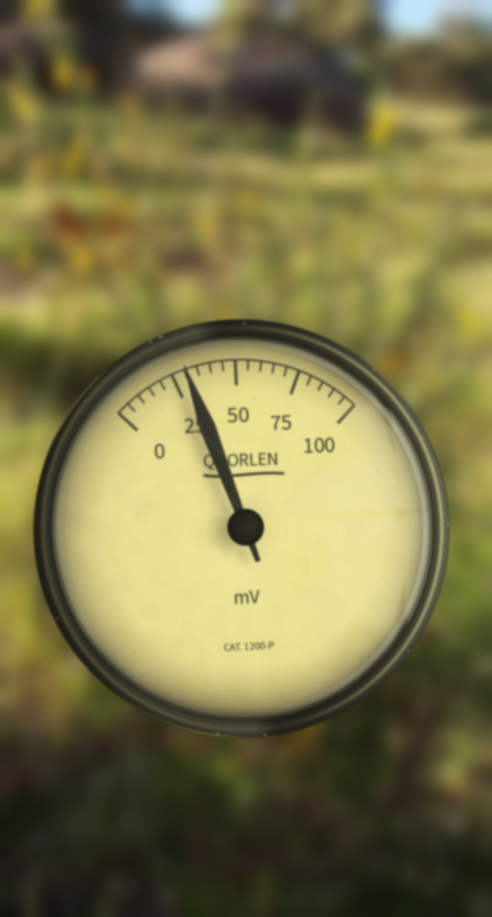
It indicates 30 mV
